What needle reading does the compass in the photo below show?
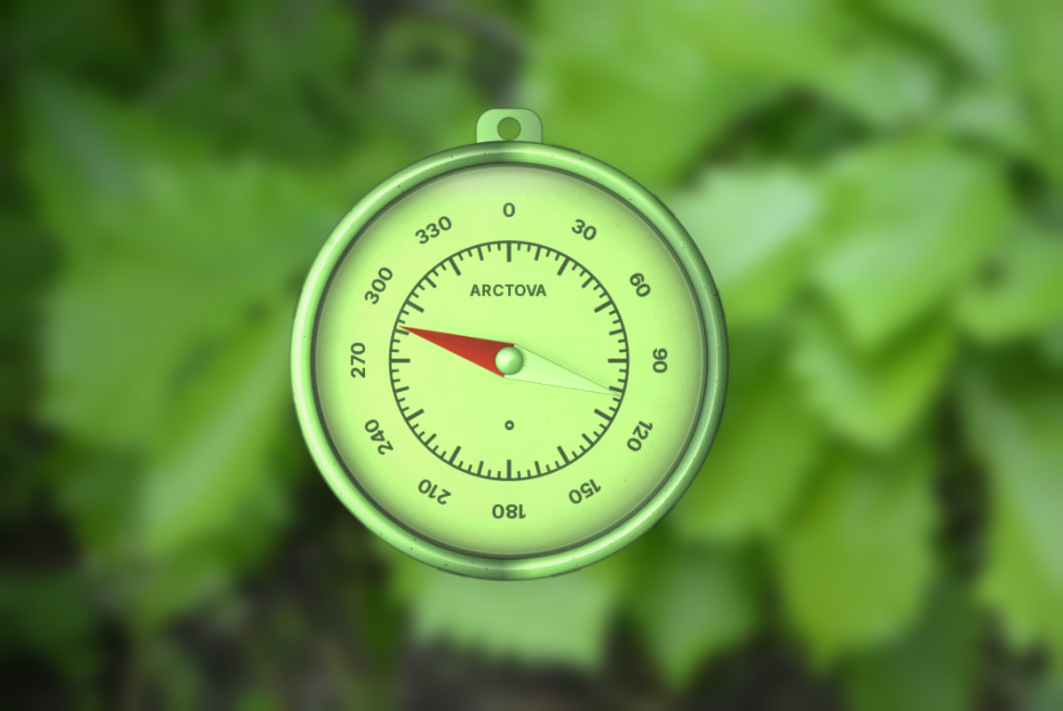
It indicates 287.5 °
